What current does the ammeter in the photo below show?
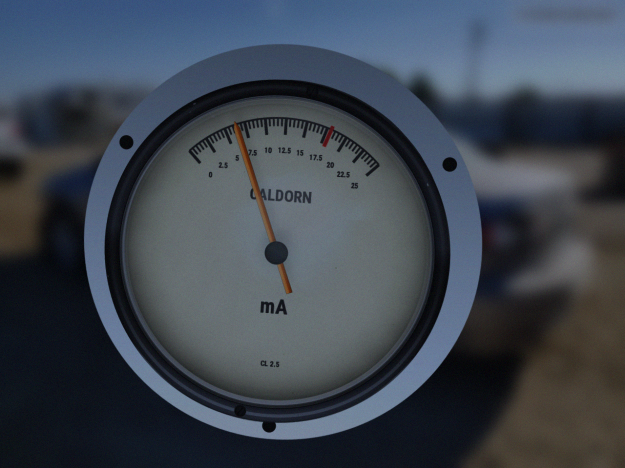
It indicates 6.5 mA
